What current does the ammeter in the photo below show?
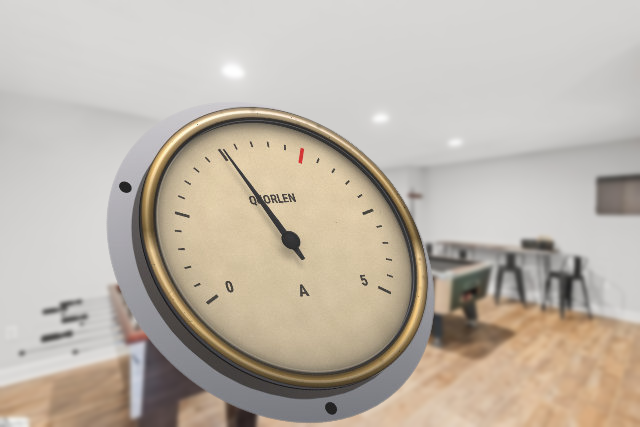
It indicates 2 A
